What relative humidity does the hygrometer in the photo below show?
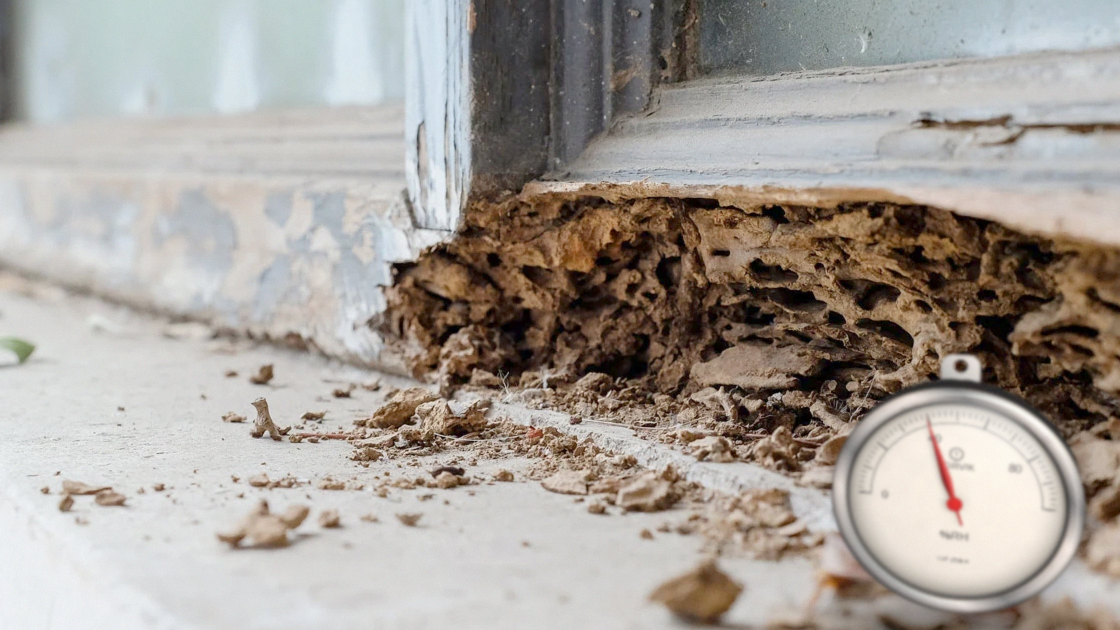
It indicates 40 %
